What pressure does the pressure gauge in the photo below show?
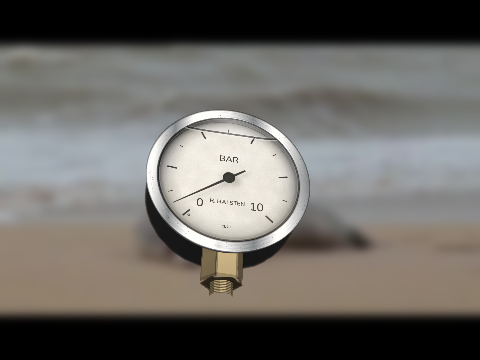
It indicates 0.5 bar
